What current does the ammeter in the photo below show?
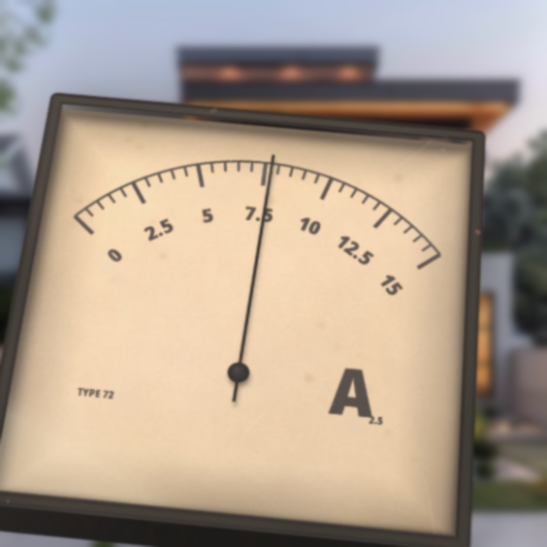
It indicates 7.75 A
